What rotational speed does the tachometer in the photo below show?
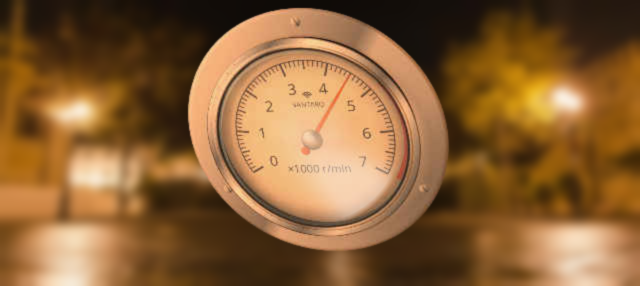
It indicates 4500 rpm
